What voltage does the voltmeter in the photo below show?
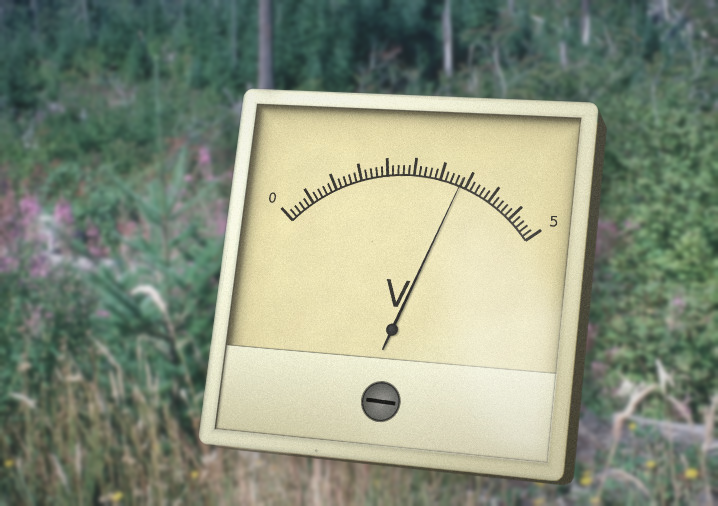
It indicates 3.4 V
